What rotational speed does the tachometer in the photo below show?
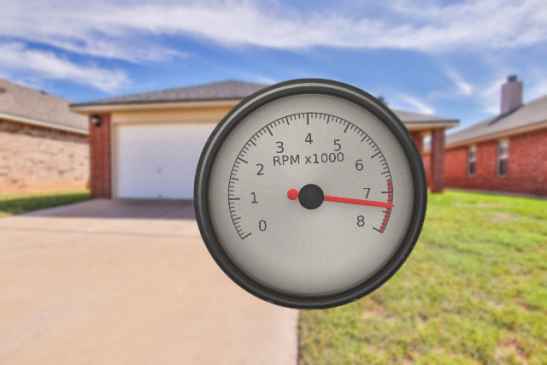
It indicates 7300 rpm
